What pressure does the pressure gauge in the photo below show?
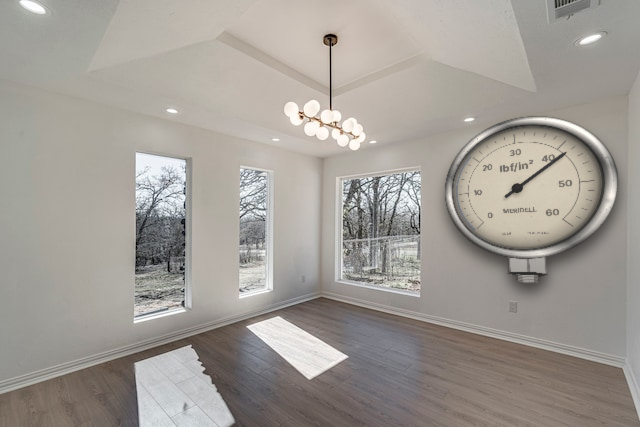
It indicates 42 psi
